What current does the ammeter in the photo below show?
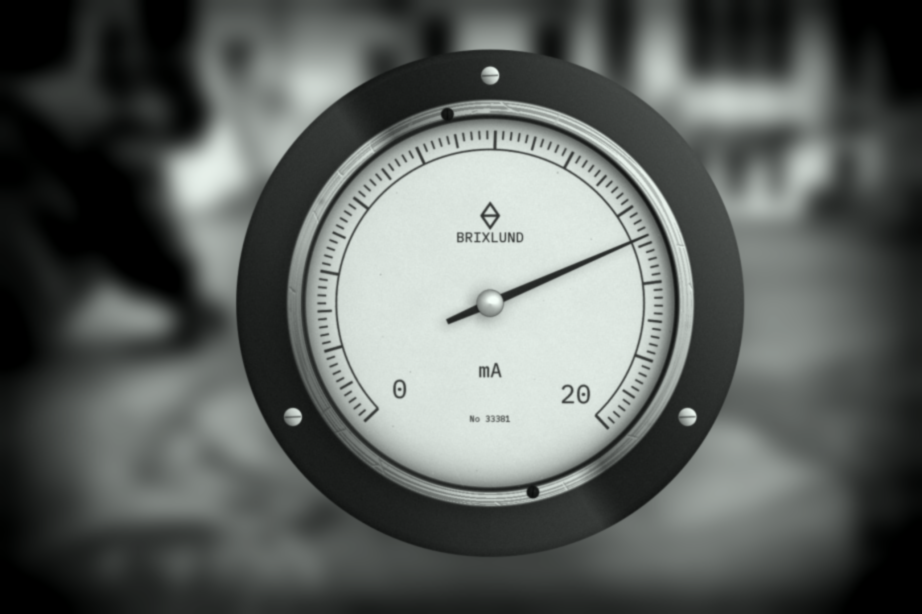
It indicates 14.8 mA
